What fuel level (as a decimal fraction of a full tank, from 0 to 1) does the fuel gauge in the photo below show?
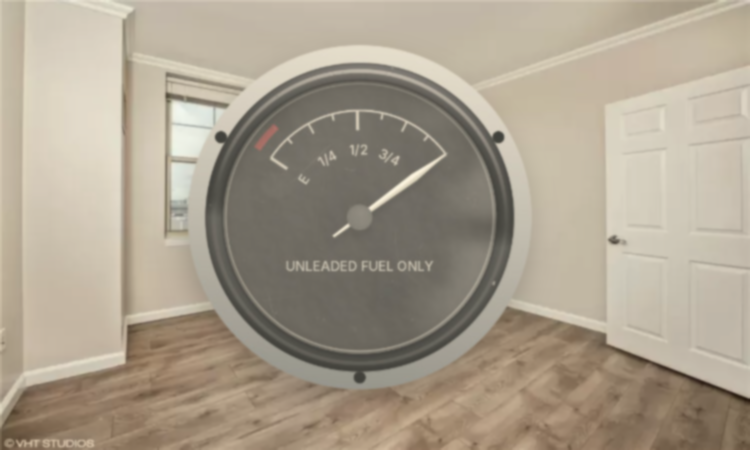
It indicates 1
